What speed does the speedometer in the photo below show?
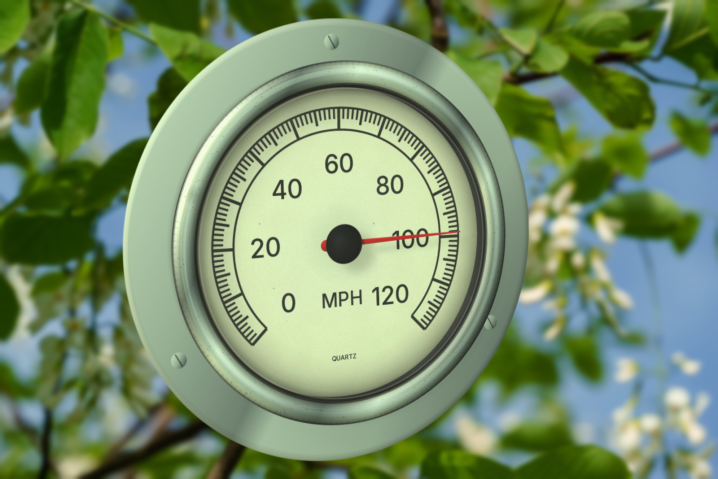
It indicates 99 mph
